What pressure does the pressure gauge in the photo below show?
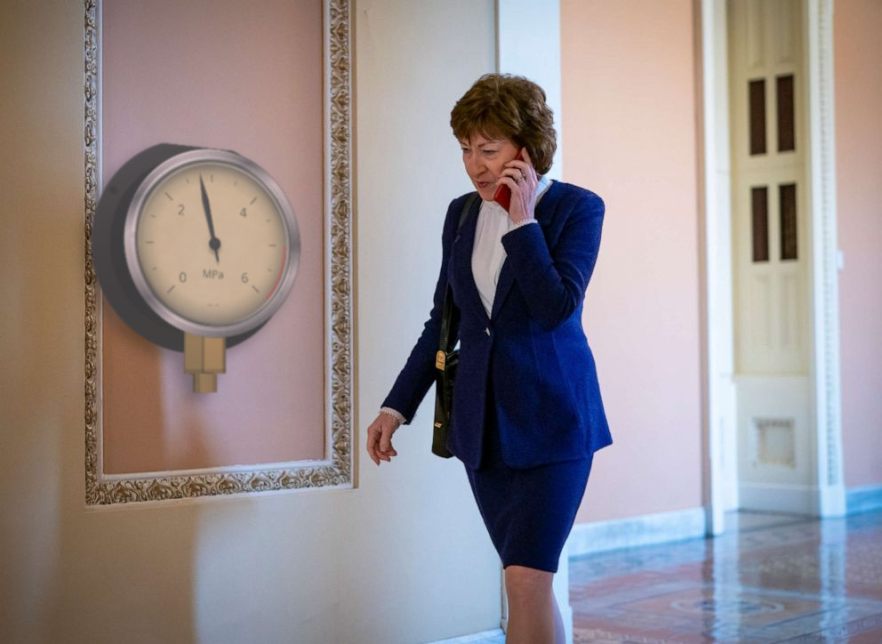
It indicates 2.75 MPa
